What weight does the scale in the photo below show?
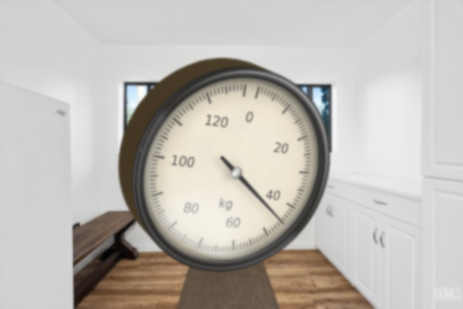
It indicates 45 kg
